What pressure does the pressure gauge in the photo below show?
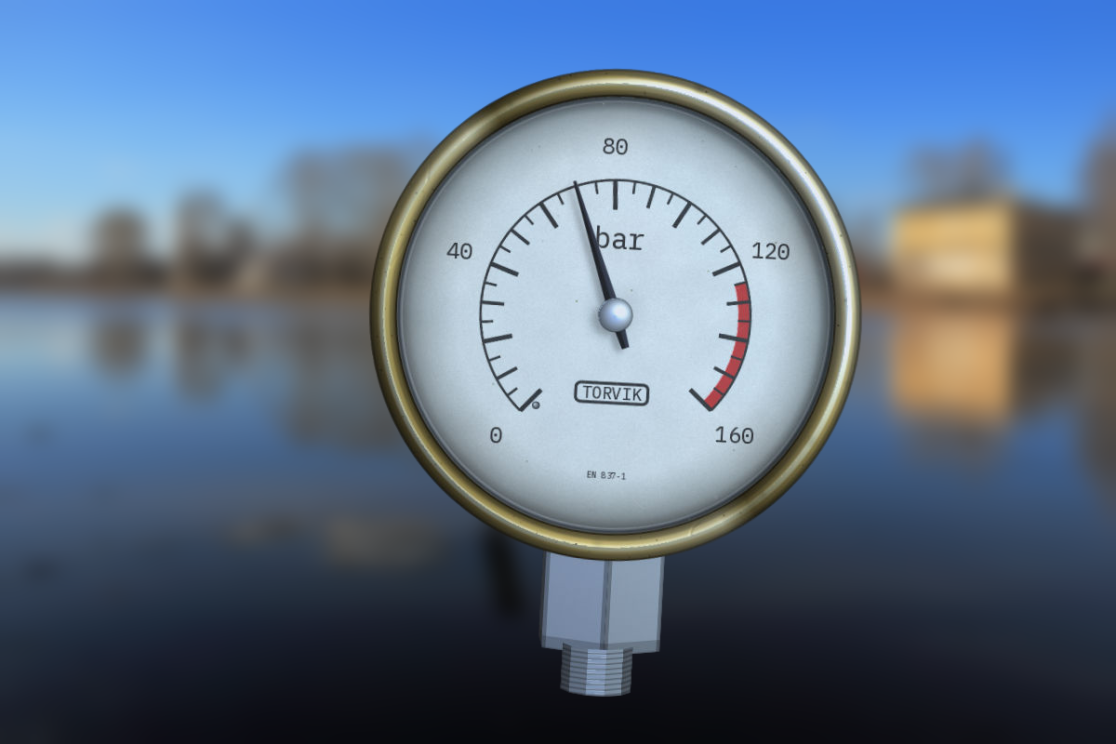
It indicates 70 bar
